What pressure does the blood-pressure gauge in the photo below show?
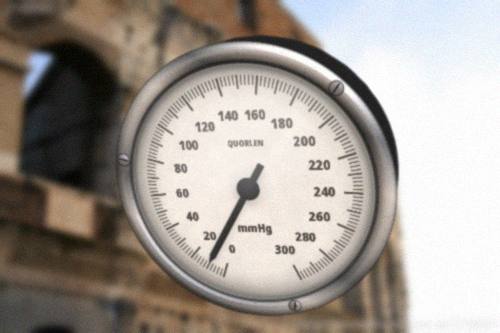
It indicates 10 mmHg
